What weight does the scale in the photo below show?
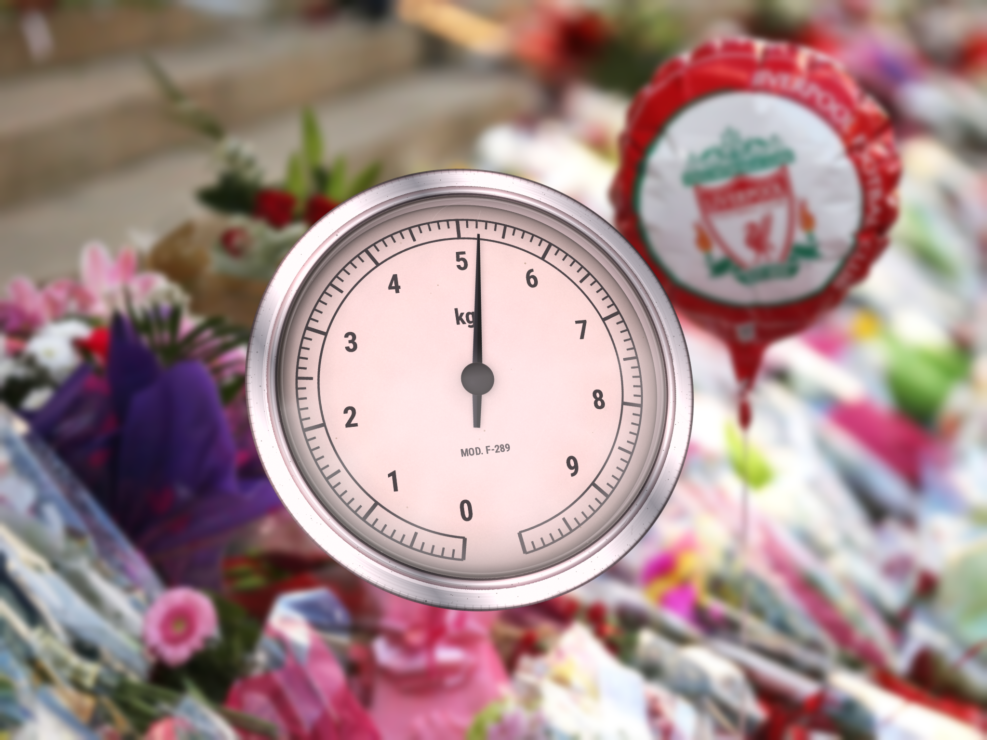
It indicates 5.2 kg
